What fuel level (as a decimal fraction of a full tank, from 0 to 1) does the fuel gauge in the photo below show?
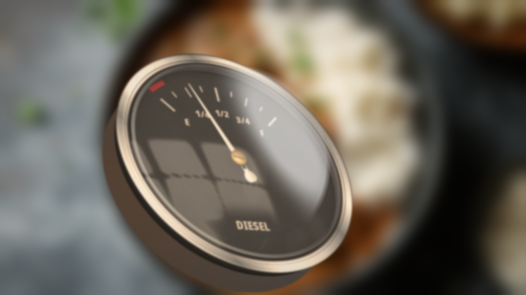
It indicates 0.25
